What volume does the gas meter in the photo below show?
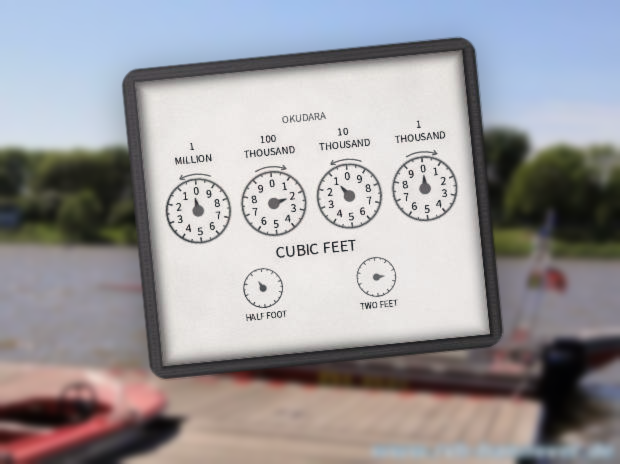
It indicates 21000 ft³
